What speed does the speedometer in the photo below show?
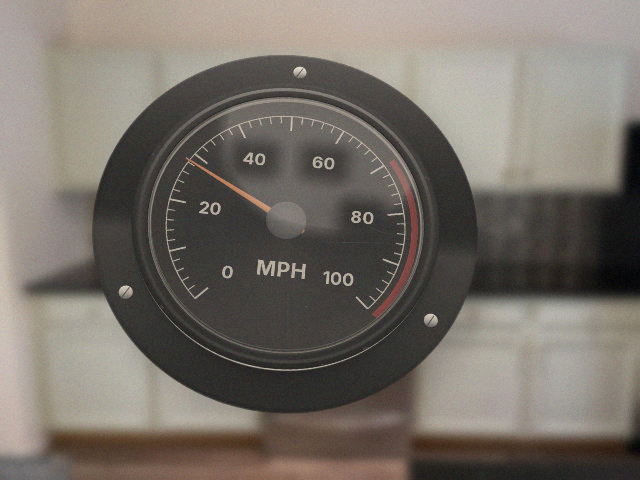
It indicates 28 mph
